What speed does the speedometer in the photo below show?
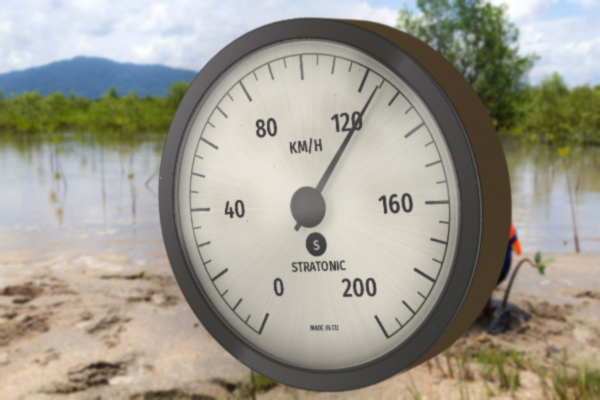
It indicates 125 km/h
